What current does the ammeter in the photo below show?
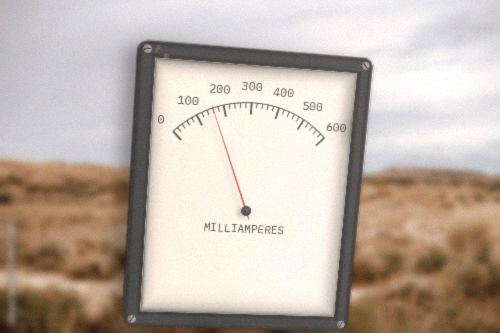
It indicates 160 mA
